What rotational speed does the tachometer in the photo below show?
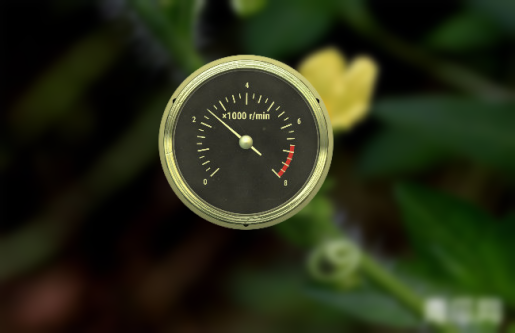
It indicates 2500 rpm
